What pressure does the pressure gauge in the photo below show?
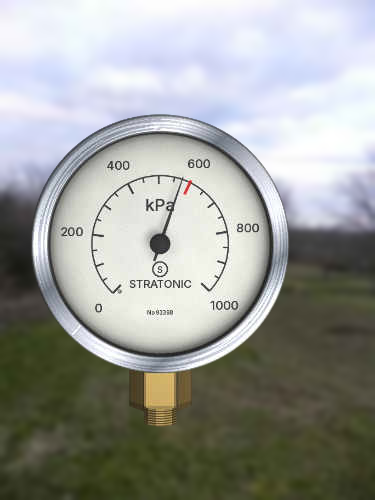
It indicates 575 kPa
